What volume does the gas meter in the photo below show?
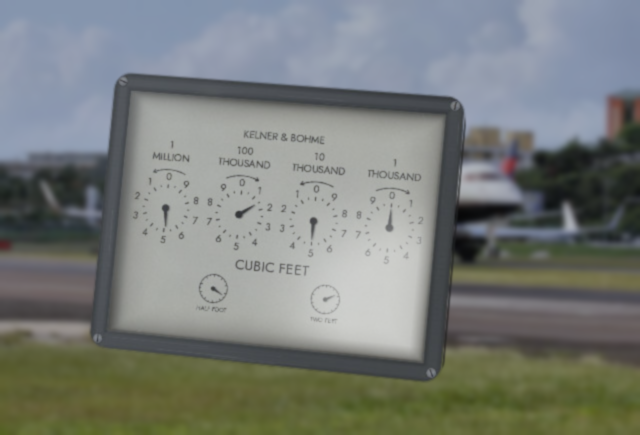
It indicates 515000 ft³
